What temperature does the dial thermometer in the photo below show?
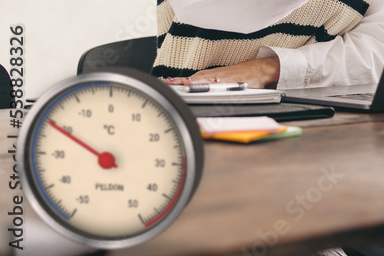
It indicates -20 °C
